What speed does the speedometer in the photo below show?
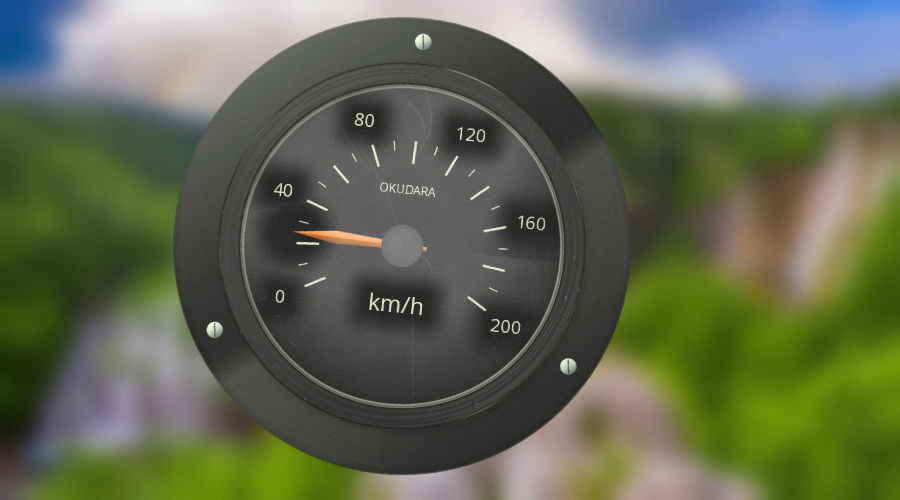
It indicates 25 km/h
